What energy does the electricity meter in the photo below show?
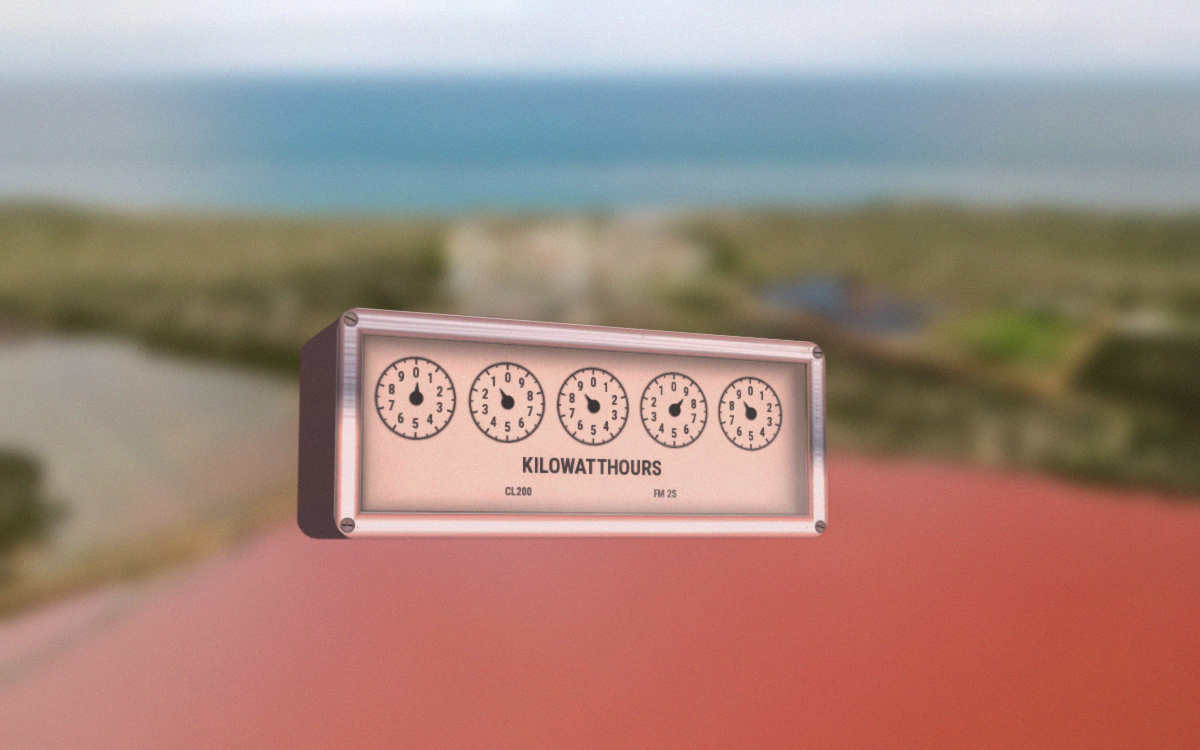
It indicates 889 kWh
